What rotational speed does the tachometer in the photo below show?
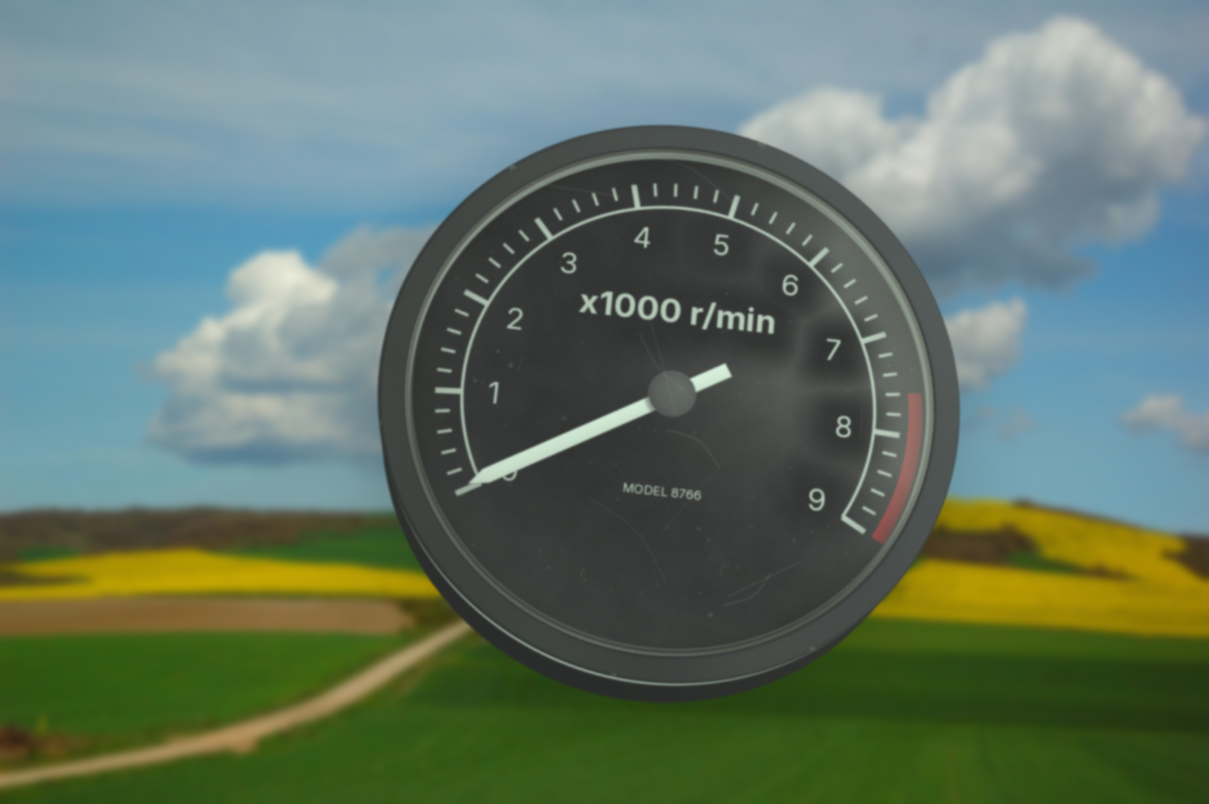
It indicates 0 rpm
